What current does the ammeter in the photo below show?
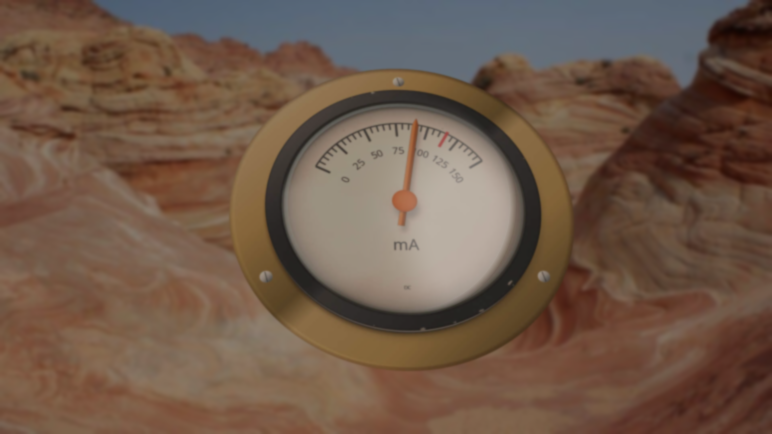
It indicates 90 mA
